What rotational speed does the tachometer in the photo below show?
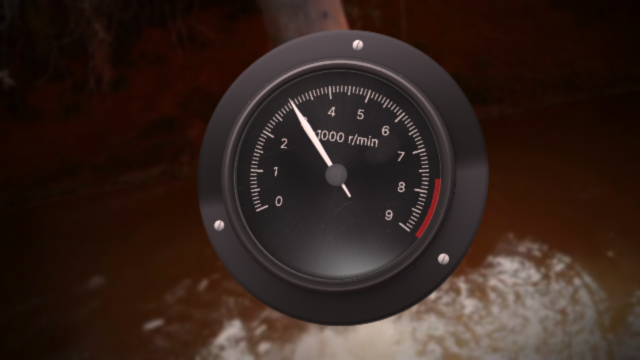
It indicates 3000 rpm
